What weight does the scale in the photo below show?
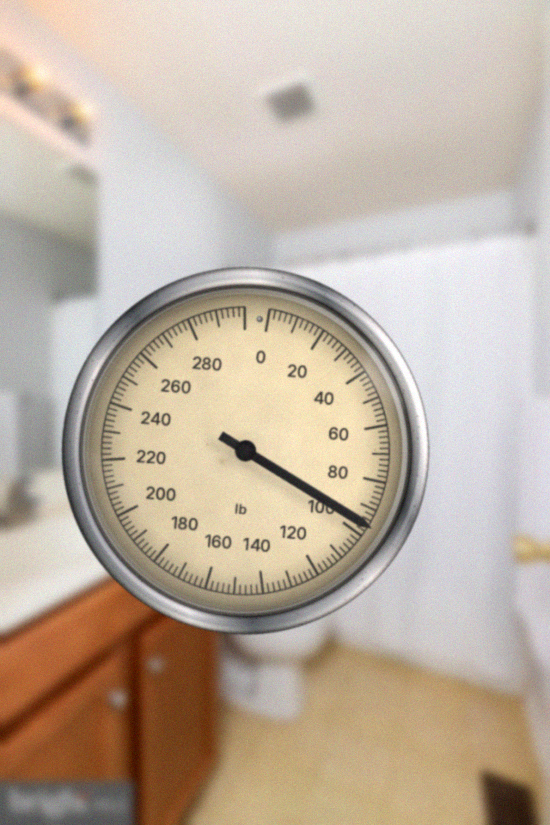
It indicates 96 lb
